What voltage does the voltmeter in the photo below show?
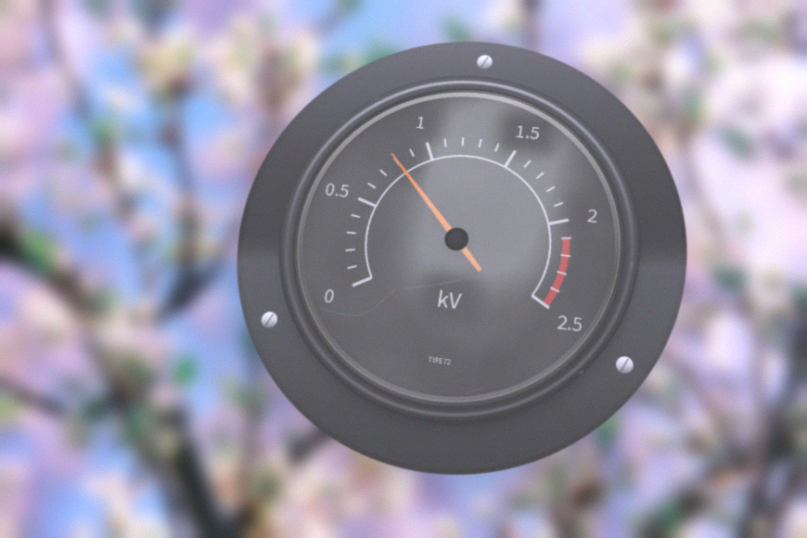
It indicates 0.8 kV
